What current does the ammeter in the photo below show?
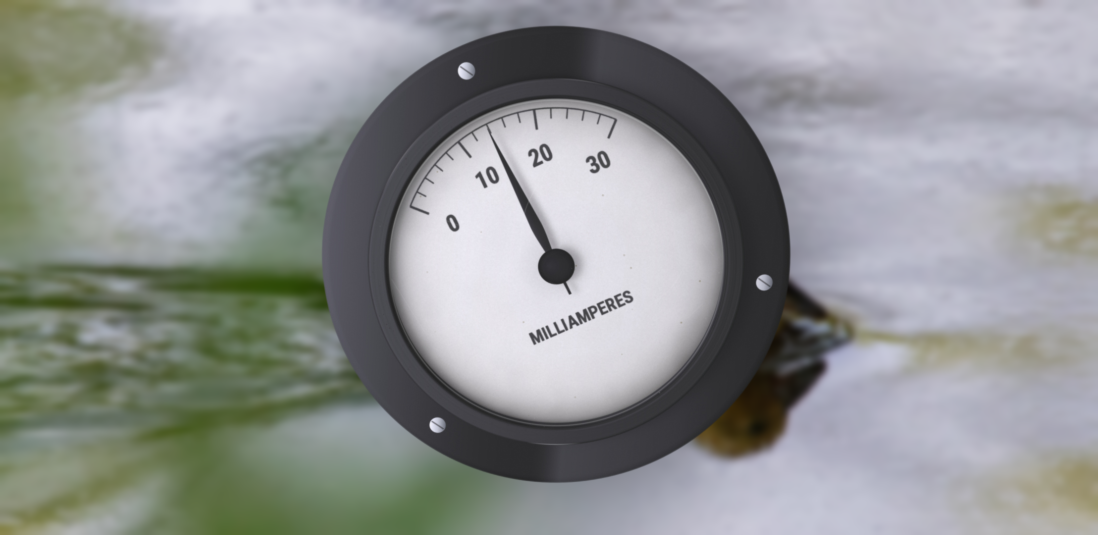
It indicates 14 mA
